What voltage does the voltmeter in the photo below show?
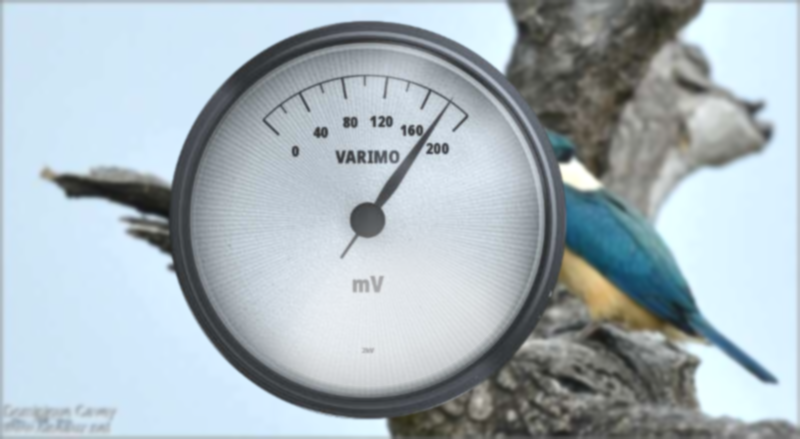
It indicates 180 mV
